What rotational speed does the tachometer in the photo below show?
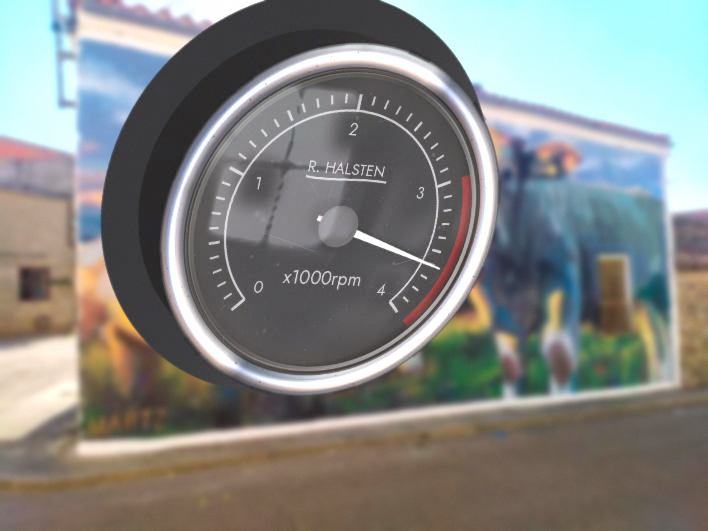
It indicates 3600 rpm
